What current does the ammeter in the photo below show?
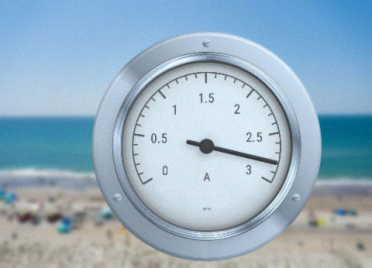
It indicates 2.8 A
